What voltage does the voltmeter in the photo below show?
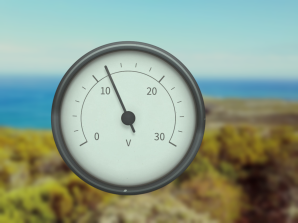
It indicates 12 V
